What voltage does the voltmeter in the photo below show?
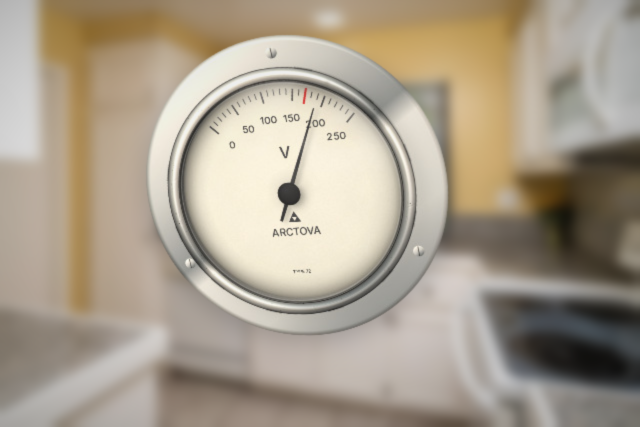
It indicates 190 V
